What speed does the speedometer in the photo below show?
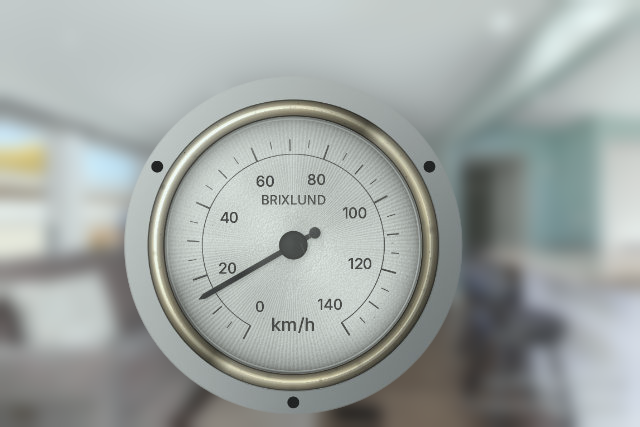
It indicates 15 km/h
